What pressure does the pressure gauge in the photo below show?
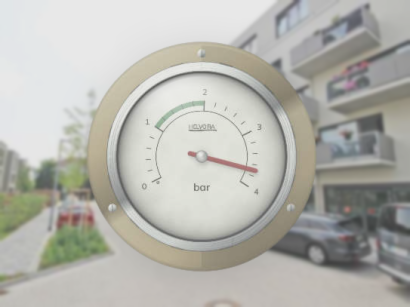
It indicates 3.7 bar
